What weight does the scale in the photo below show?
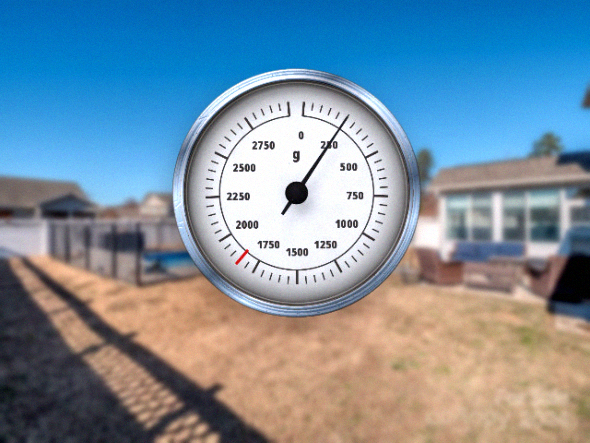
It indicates 250 g
